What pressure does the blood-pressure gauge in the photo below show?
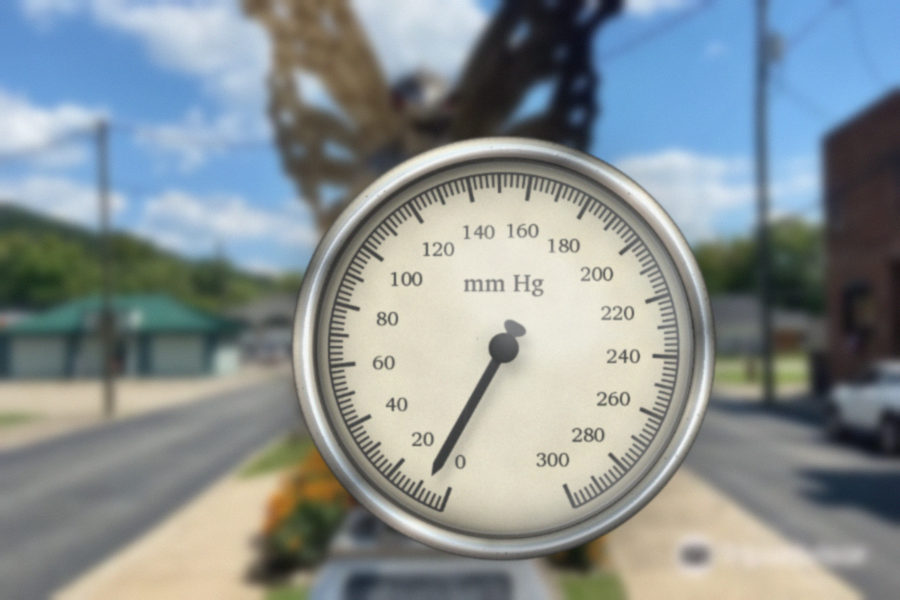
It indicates 8 mmHg
